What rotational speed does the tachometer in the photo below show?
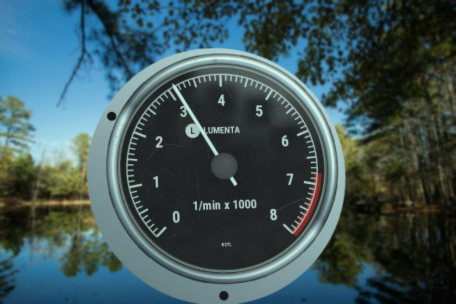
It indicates 3100 rpm
